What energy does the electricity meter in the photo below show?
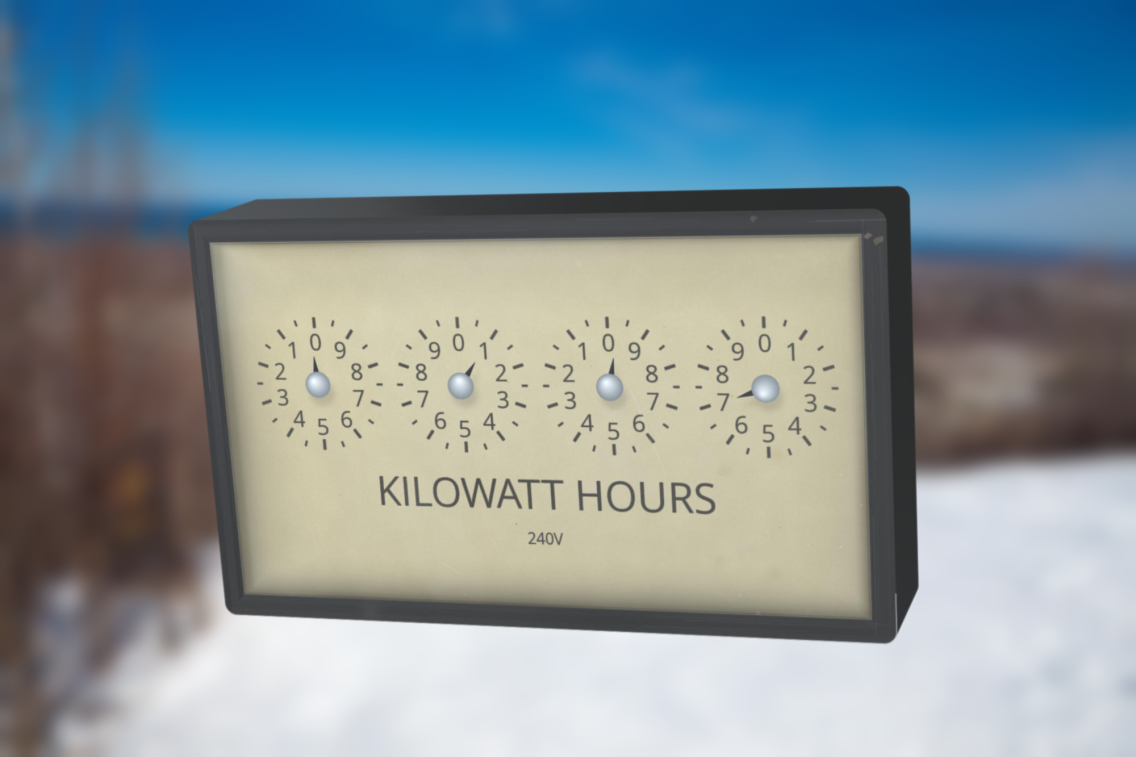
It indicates 97 kWh
